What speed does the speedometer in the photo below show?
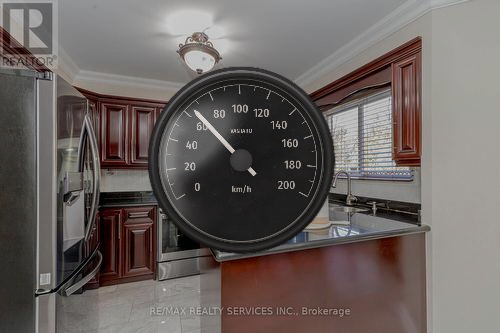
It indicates 65 km/h
